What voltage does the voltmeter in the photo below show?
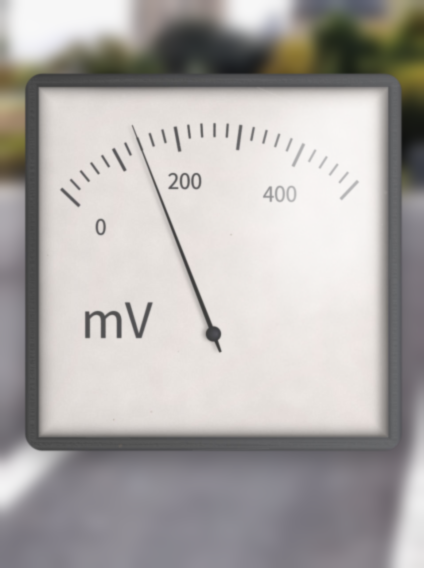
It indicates 140 mV
